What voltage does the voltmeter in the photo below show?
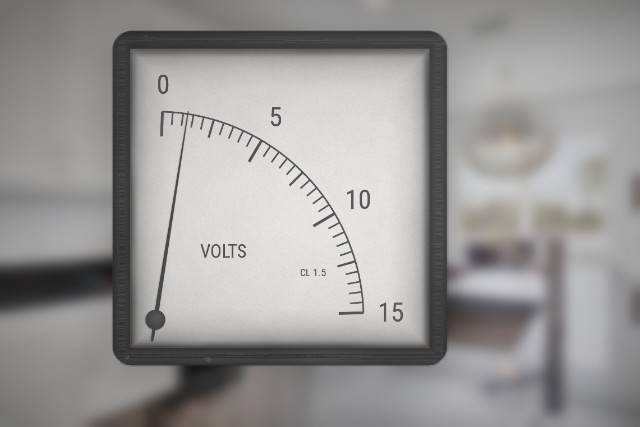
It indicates 1.25 V
